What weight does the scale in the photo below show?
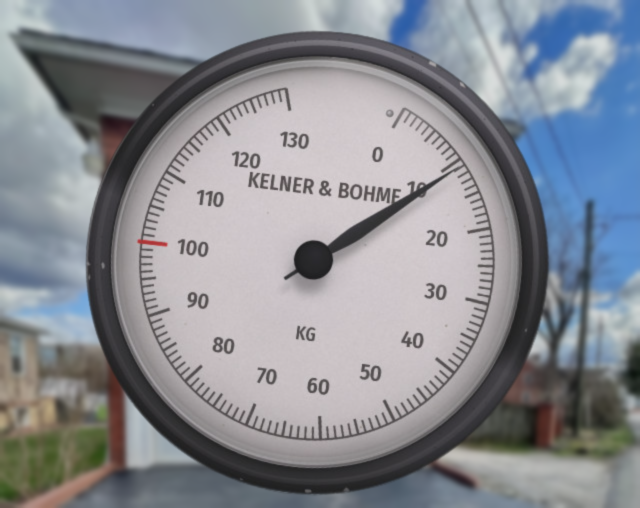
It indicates 11 kg
